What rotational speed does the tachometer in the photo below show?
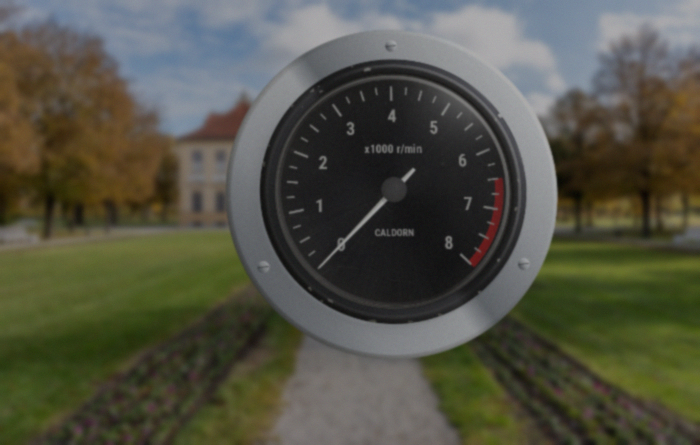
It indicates 0 rpm
